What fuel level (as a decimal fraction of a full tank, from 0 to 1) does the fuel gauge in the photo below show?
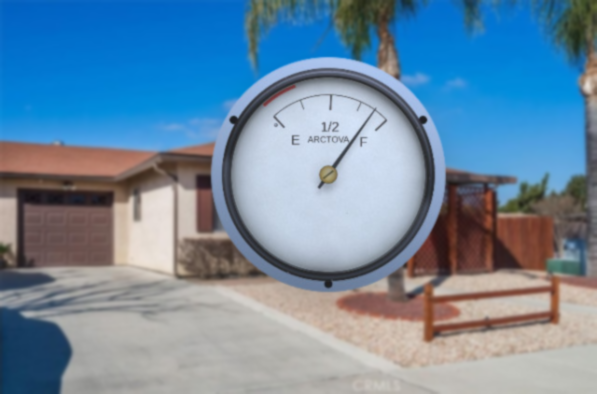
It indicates 0.875
